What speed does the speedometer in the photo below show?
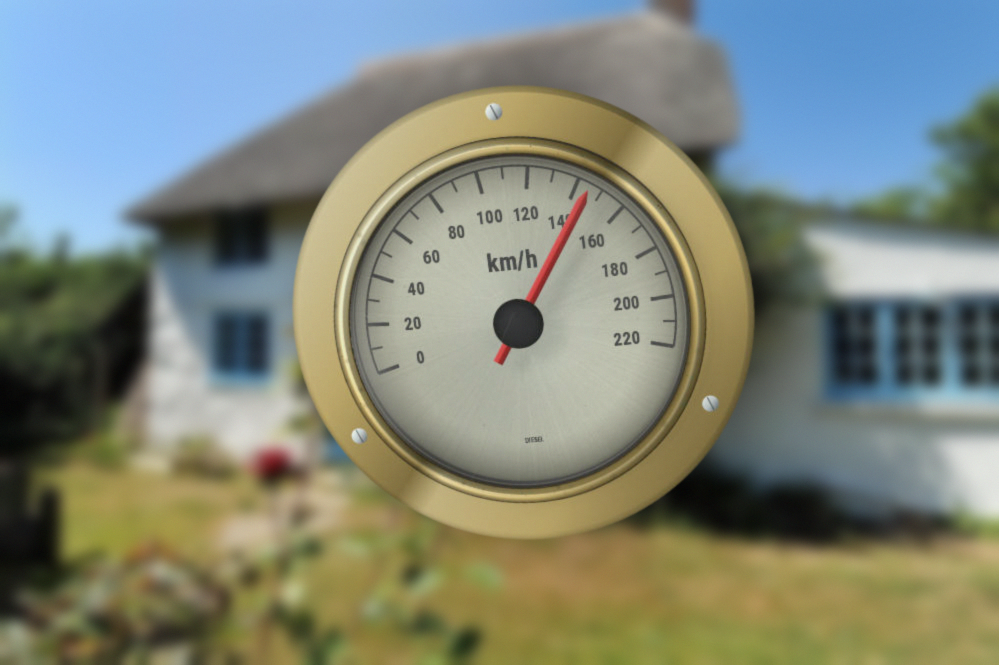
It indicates 145 km/h
